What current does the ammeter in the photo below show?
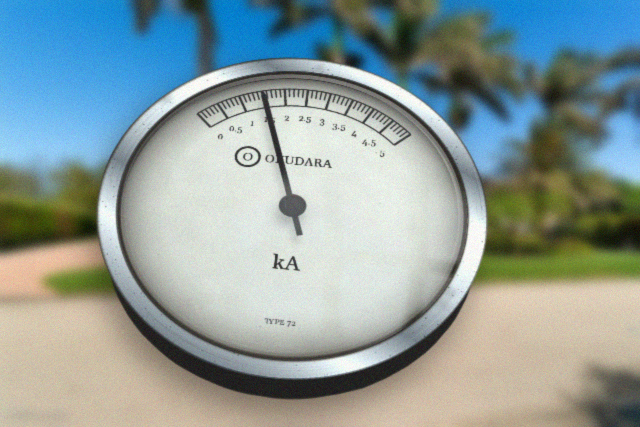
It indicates 1.5 kA
